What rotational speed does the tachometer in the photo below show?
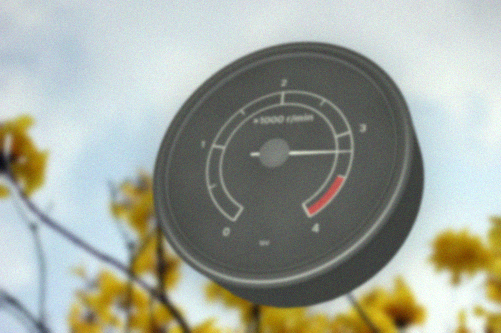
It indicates 3250 rpm
